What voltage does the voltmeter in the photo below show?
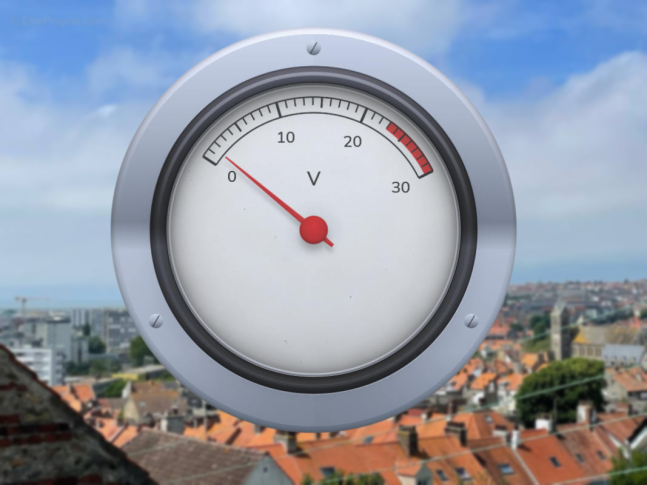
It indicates 1.5 V
